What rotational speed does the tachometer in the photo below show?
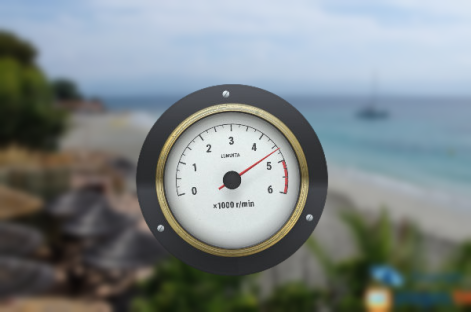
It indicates 4625 rpm
